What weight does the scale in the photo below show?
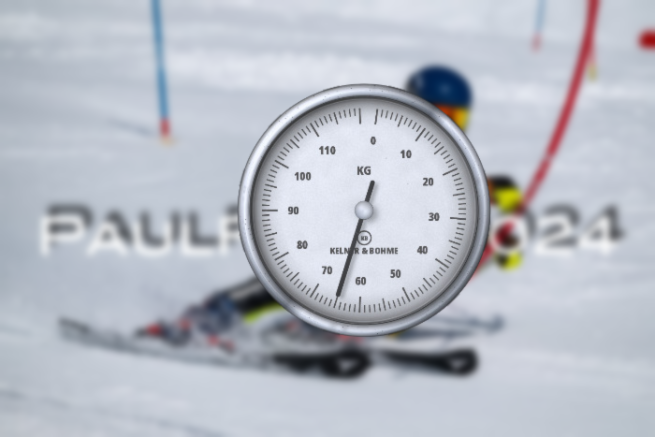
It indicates 65 kg
